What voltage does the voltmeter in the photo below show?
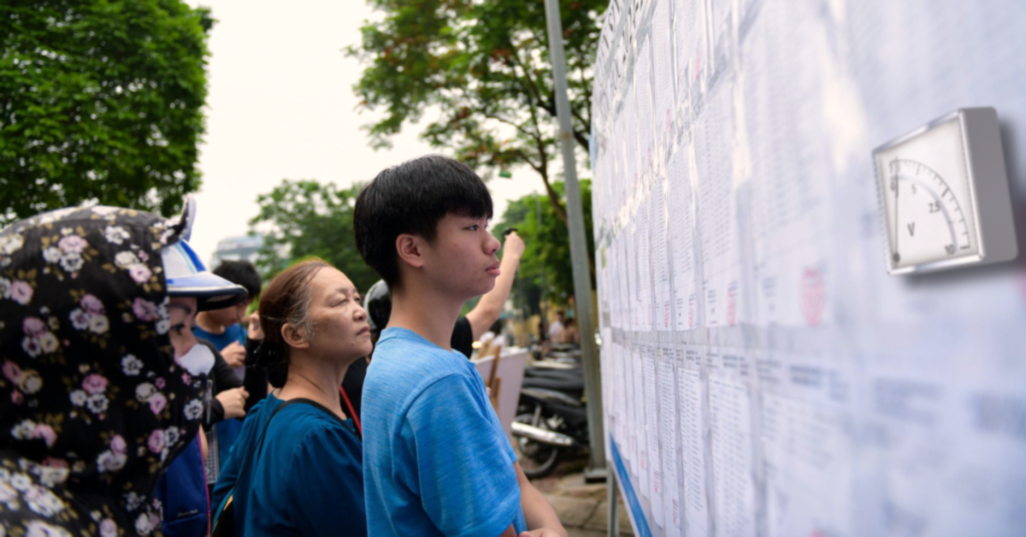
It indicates 2.5 V
